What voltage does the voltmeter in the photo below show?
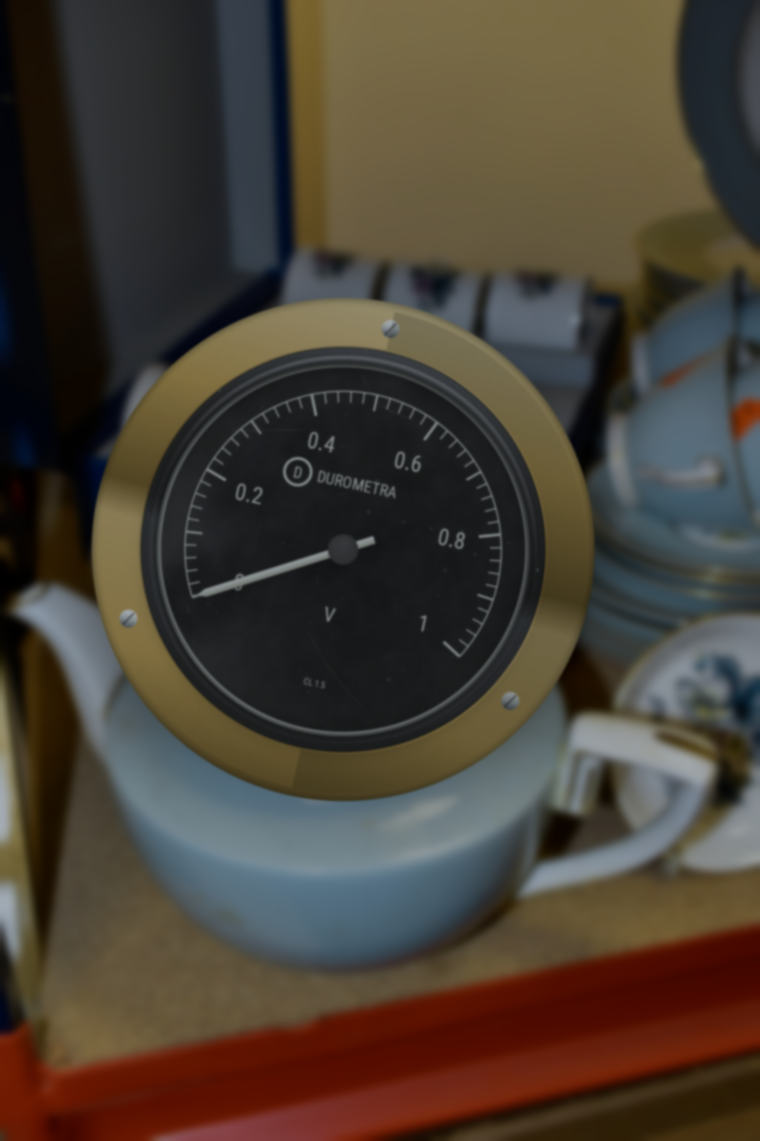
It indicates 0 V
